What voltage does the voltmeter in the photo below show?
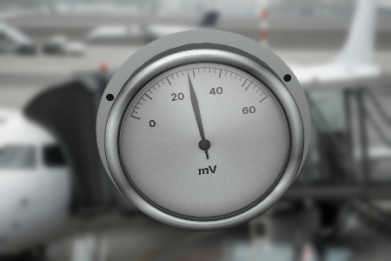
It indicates 28 mV
